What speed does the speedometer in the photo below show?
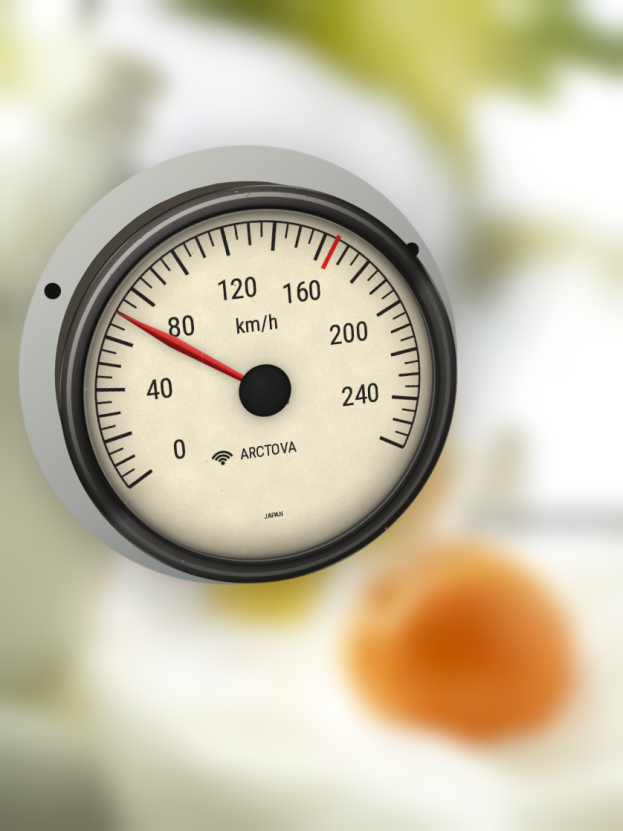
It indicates 70 km/h
